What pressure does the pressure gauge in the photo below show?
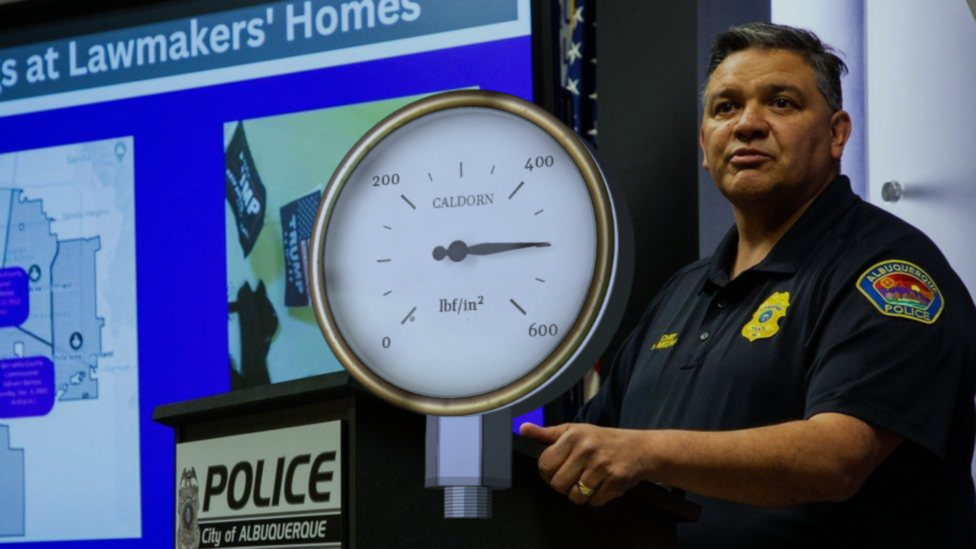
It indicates 500 psi
